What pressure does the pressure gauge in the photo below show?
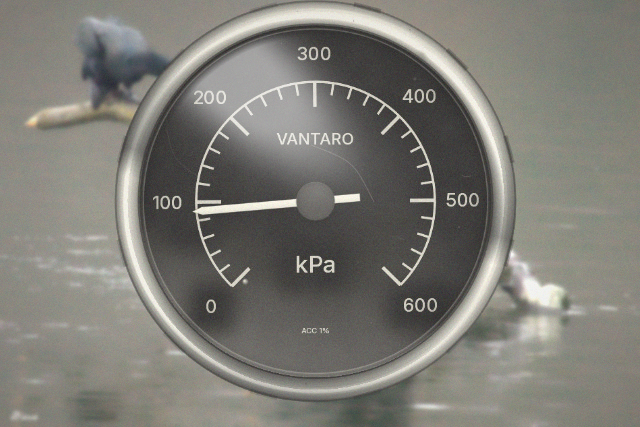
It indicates 90 kPa
